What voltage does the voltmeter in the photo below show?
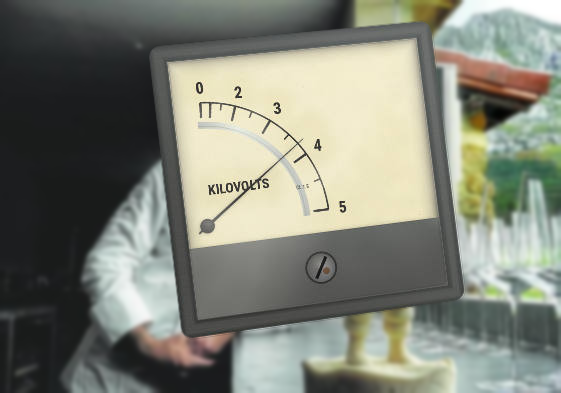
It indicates 3.75 kV
